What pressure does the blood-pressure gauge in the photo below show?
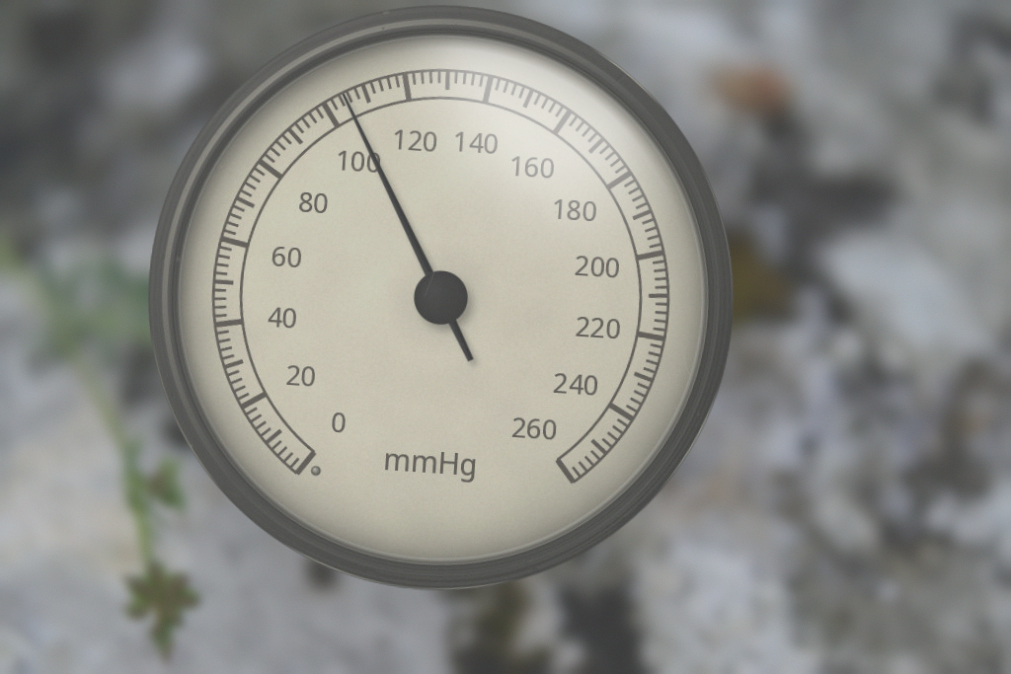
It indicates 105 mmHg
